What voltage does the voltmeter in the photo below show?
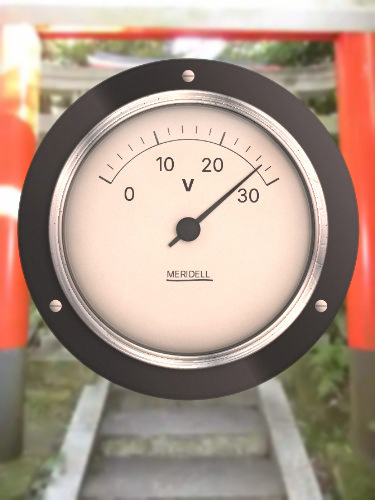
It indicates 27 V
